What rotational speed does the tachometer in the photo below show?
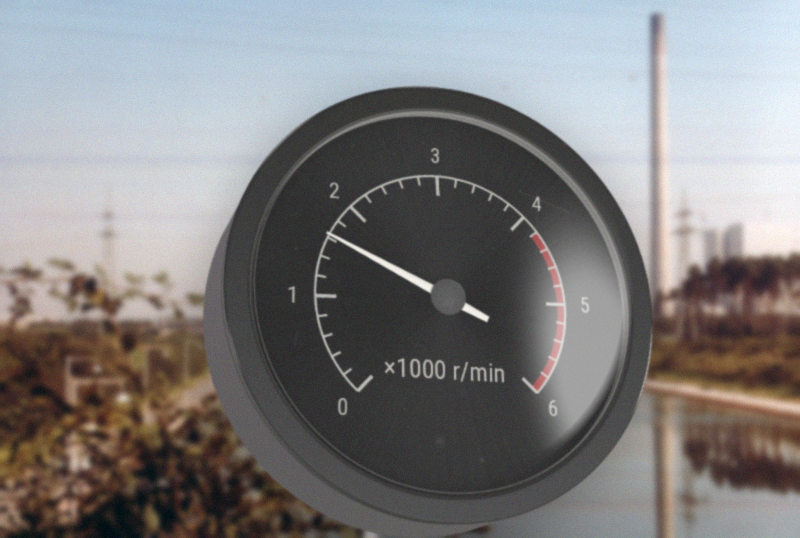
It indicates 1600 rpm
